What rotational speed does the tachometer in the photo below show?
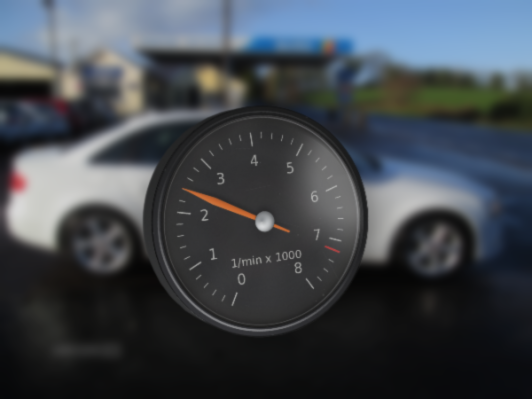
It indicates 2400 rpm
